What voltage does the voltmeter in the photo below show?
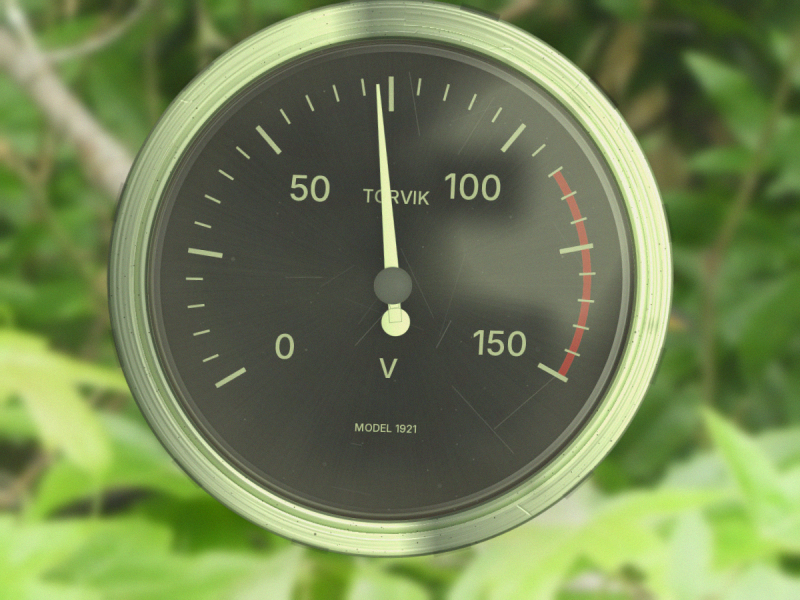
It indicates 72.5 V
